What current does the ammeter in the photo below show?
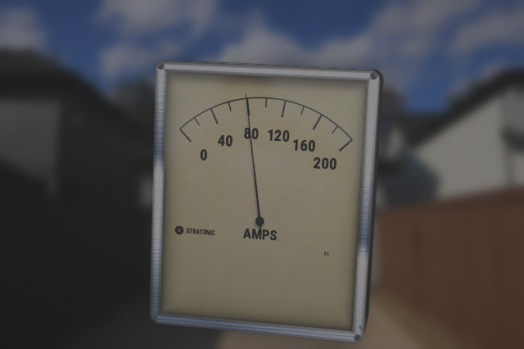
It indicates 80 A
